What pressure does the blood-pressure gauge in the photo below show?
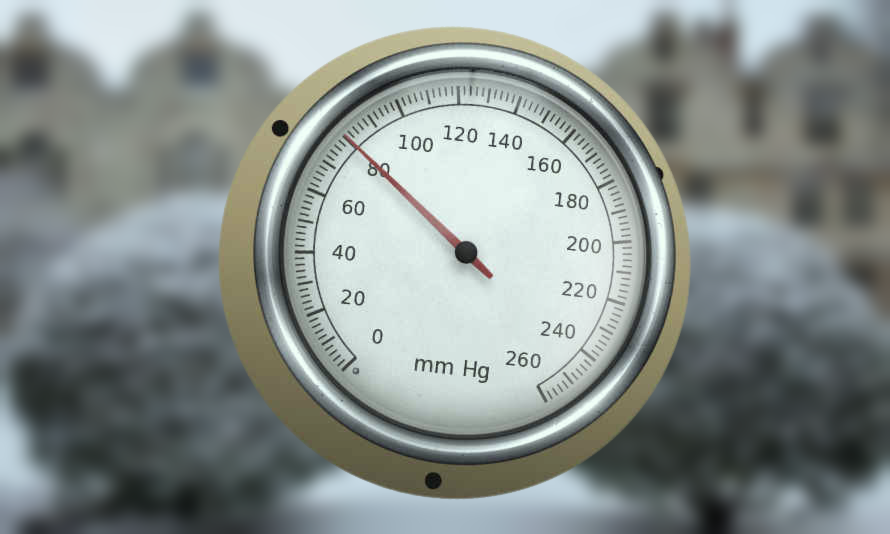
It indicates 80 mmHg
